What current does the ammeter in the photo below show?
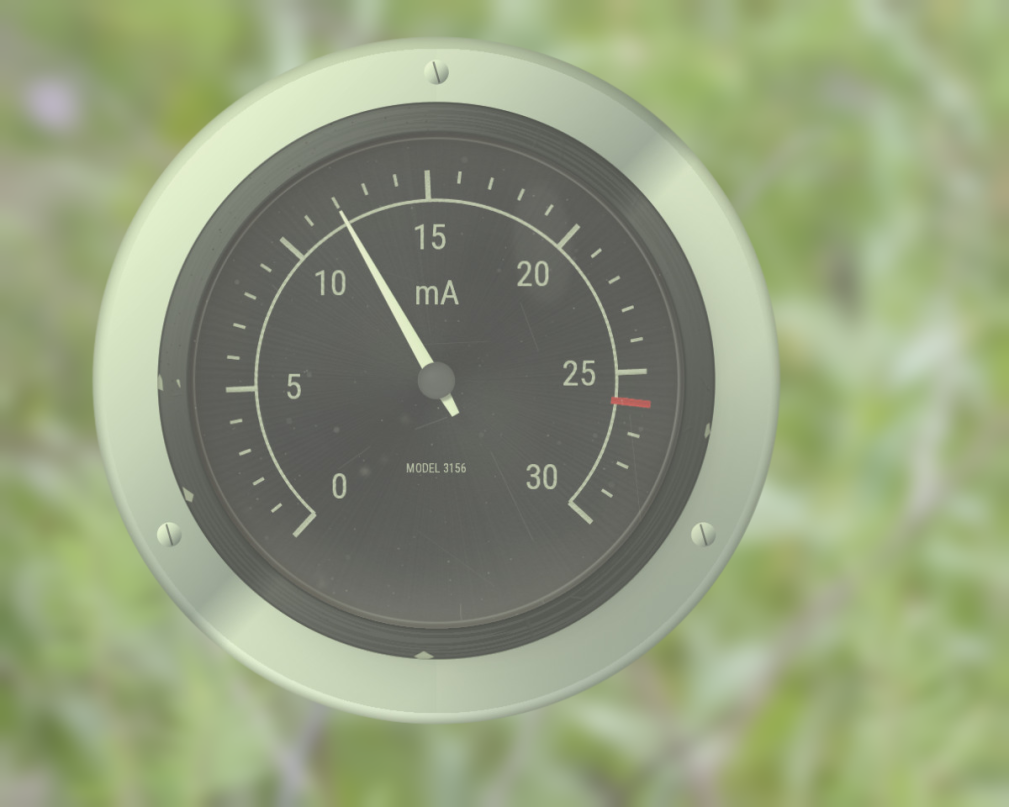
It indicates 12 mA
